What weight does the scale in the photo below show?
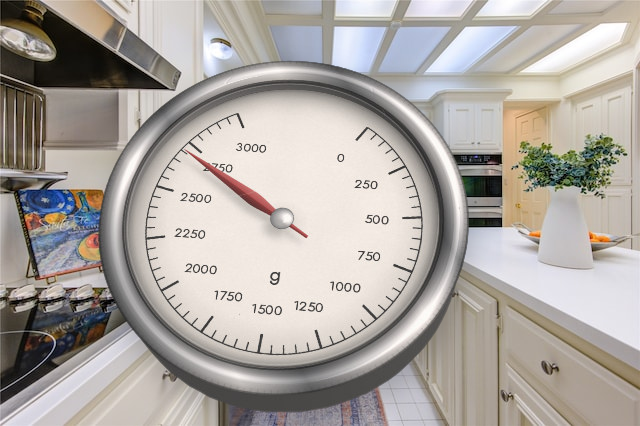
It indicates 2700 g
